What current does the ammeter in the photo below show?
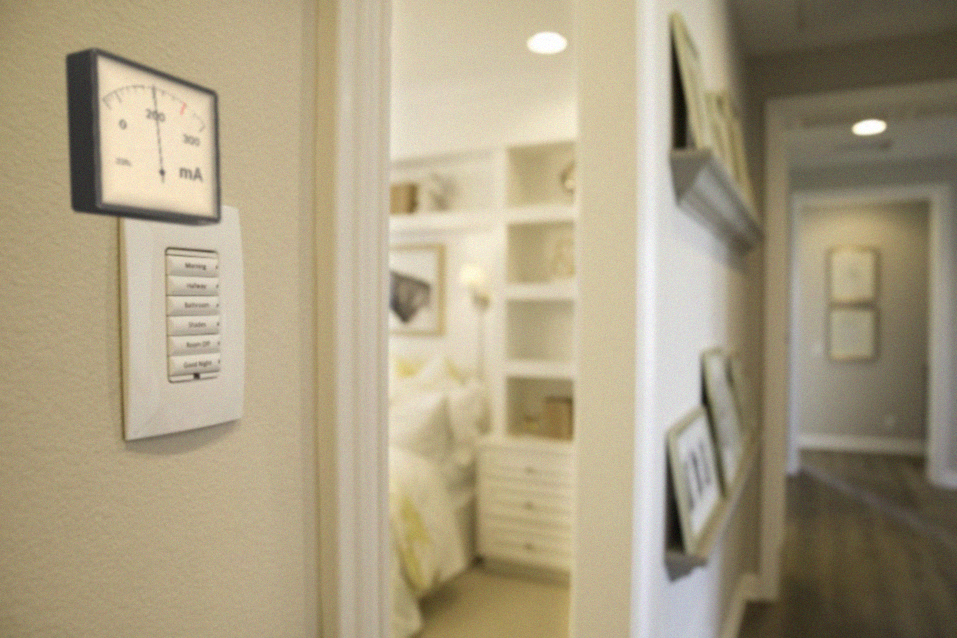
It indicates 200 mA
